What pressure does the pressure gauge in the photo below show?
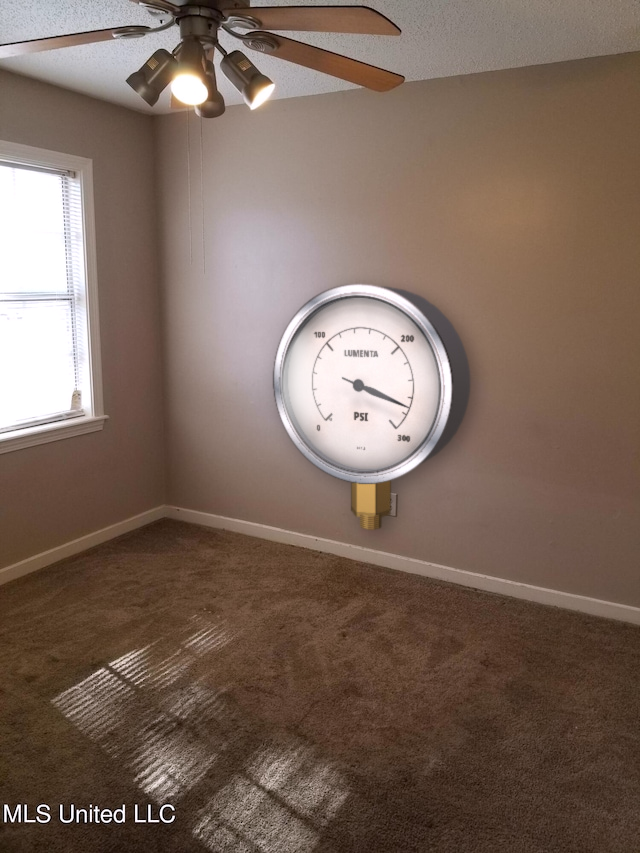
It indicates 270 psi
